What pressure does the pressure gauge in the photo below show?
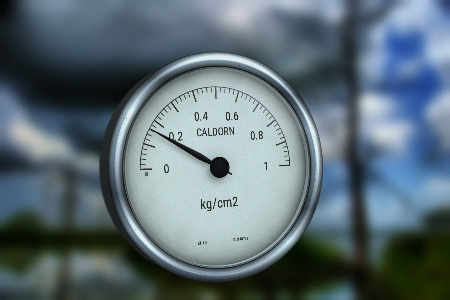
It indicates 0.16 kg/cm²
